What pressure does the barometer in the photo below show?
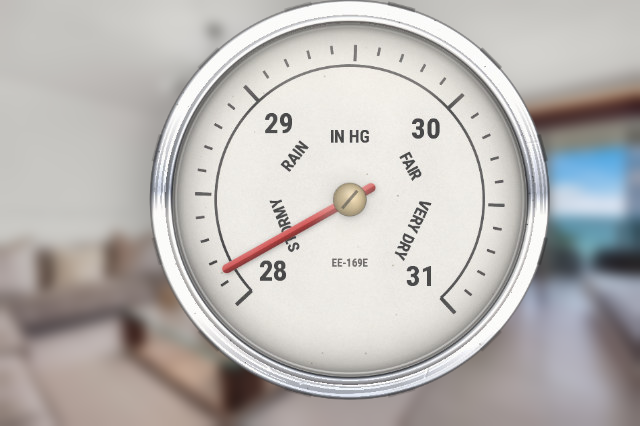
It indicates 28.15 inHg
